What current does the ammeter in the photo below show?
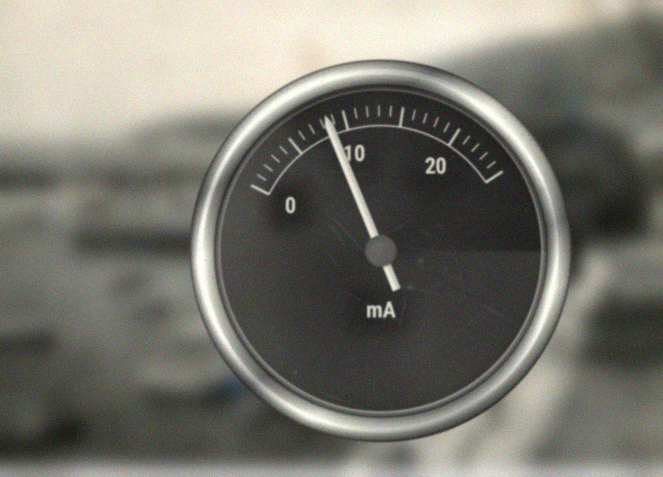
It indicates 8.5 mA
